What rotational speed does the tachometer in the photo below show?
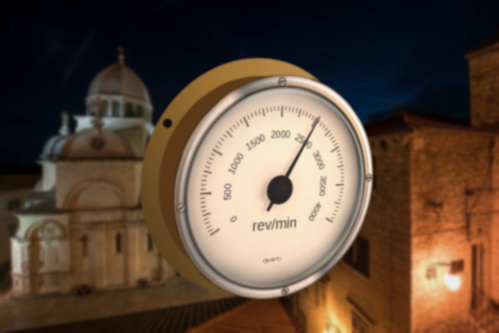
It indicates 2500 rpm
